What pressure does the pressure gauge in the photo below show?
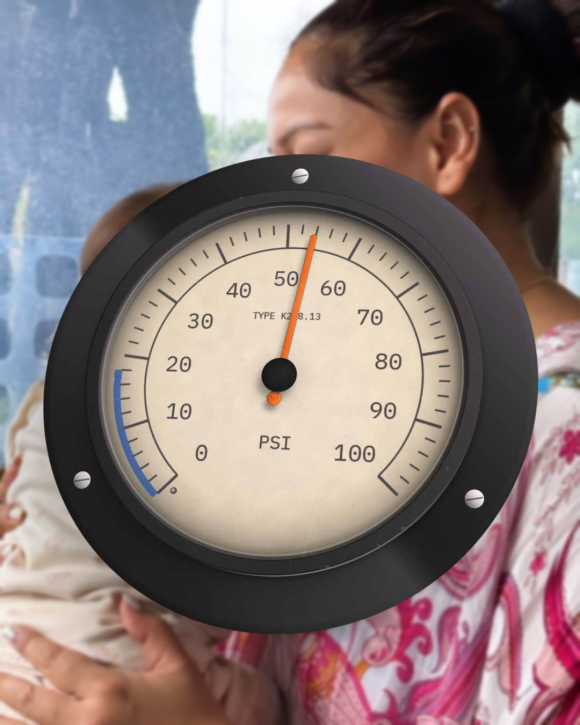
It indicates 54 psi
